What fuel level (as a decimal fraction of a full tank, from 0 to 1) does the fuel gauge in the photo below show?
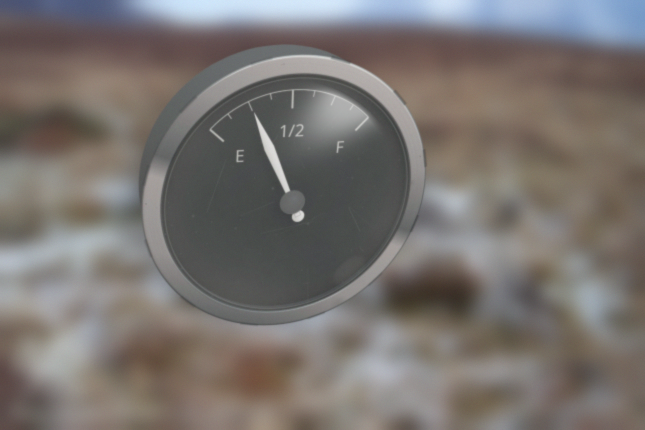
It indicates 0.25
